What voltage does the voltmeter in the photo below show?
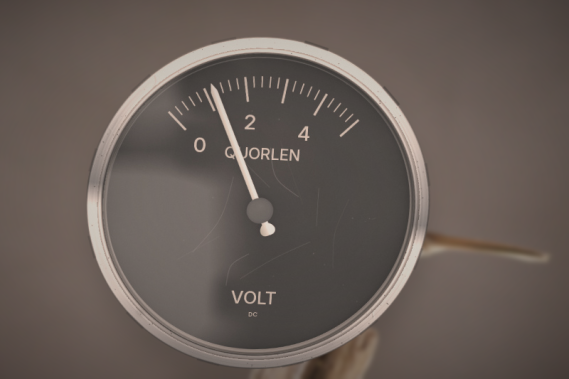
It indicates 1.2 V
